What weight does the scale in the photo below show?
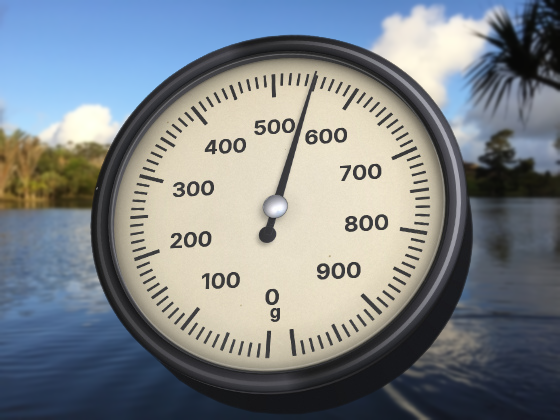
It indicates 550 g
